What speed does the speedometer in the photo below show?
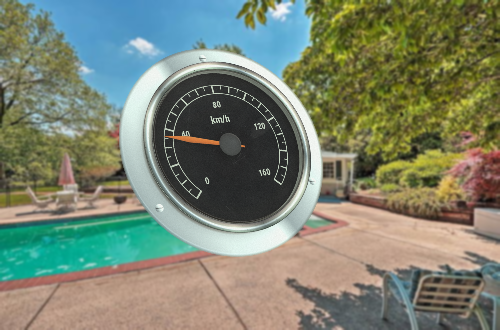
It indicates 35 km/h
